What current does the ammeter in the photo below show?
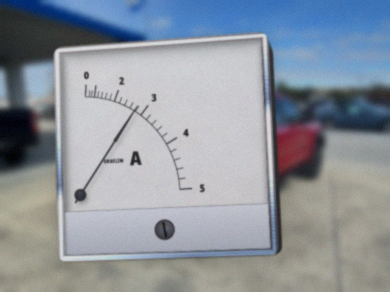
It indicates 2.8 A
